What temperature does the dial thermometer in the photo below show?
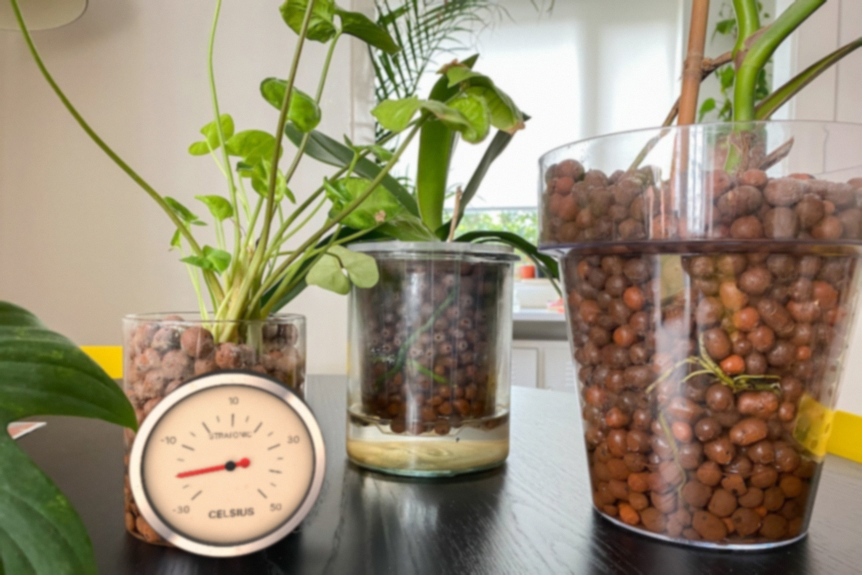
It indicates -20 °C
